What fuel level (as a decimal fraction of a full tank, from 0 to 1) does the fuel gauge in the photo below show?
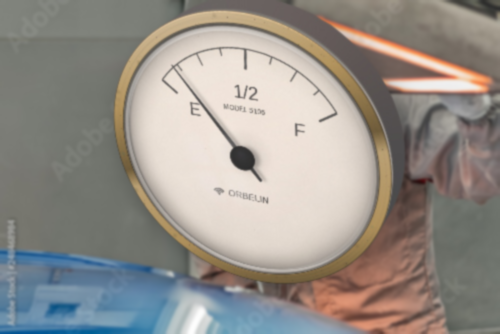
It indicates 0.125
